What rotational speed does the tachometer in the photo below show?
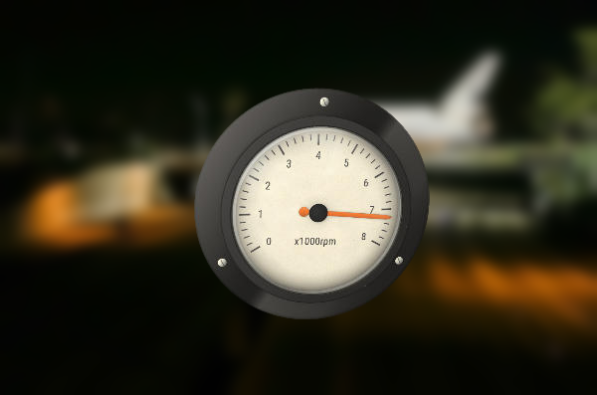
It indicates 7200 rpm
